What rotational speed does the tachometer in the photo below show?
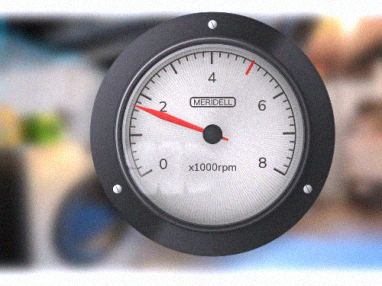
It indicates 1700 rpm
